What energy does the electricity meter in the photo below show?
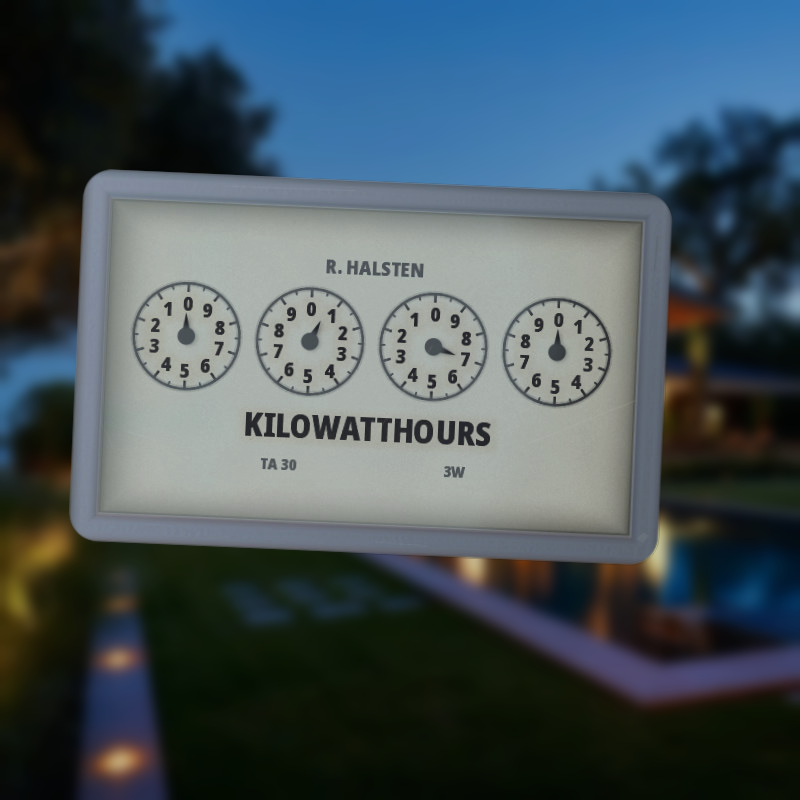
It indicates 70 kWh
